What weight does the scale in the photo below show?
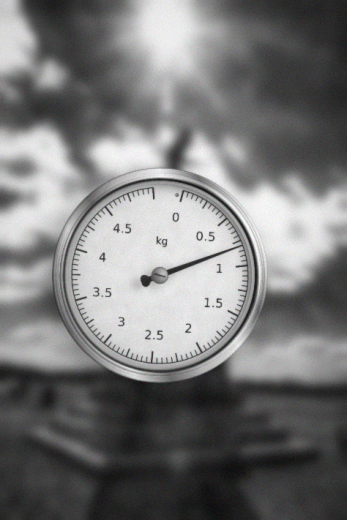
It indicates 0.8 kg
